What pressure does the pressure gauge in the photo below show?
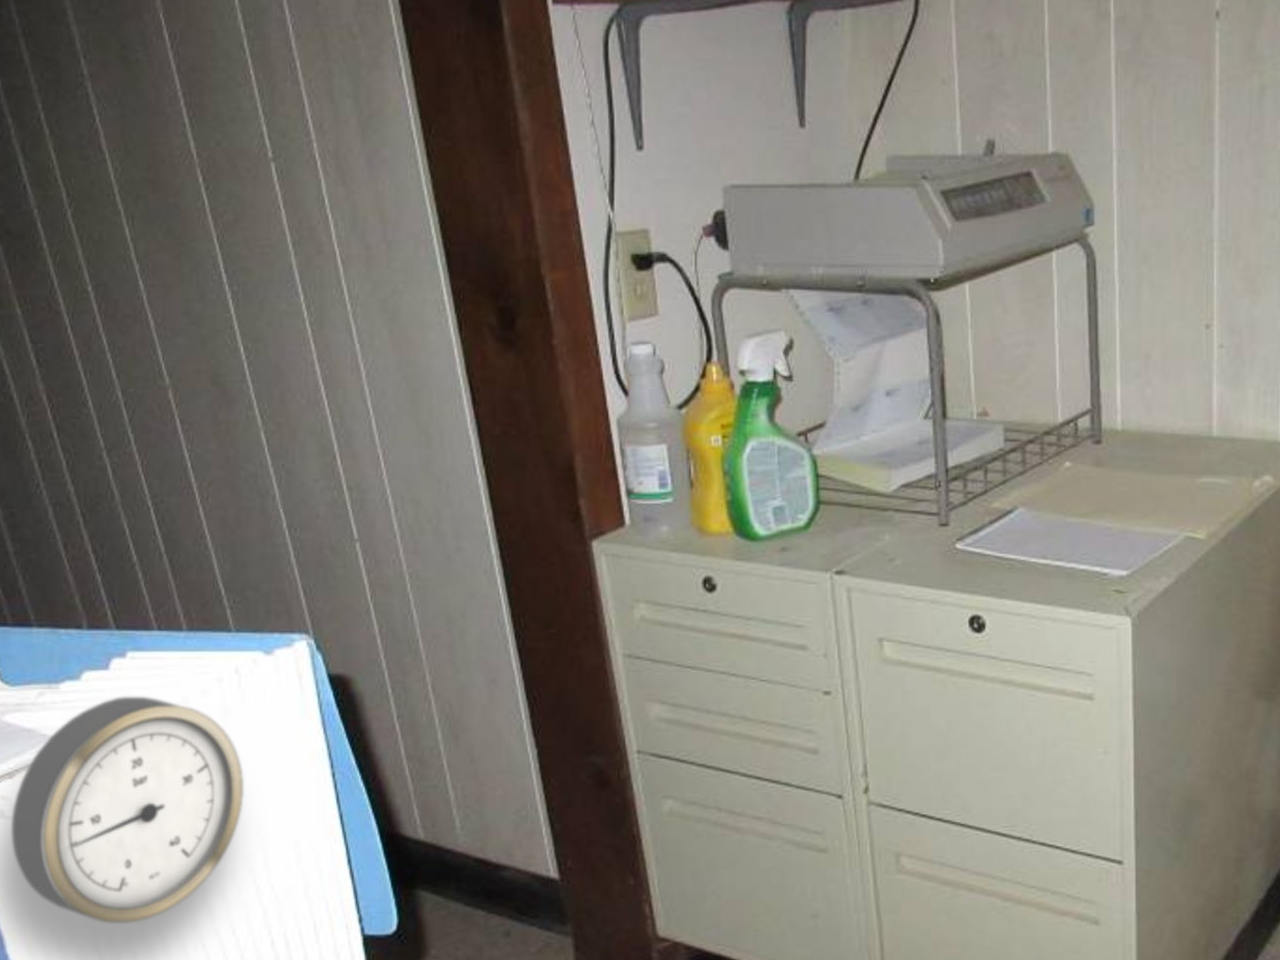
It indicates 8 bar
